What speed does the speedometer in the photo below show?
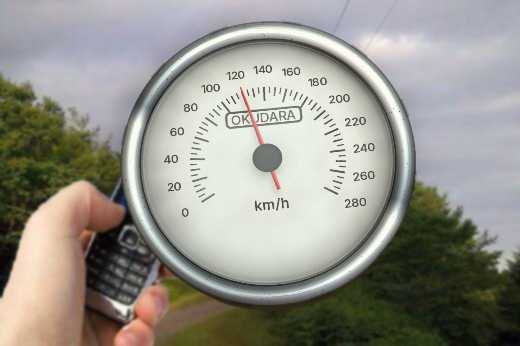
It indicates 120 km/h
